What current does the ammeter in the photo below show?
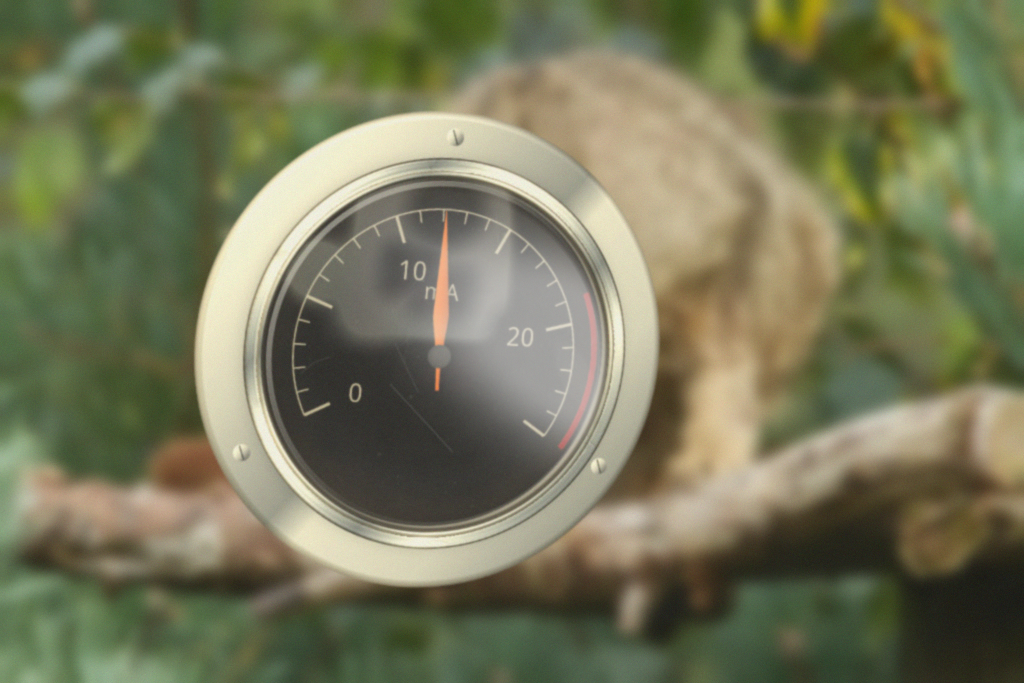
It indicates 12 mA
